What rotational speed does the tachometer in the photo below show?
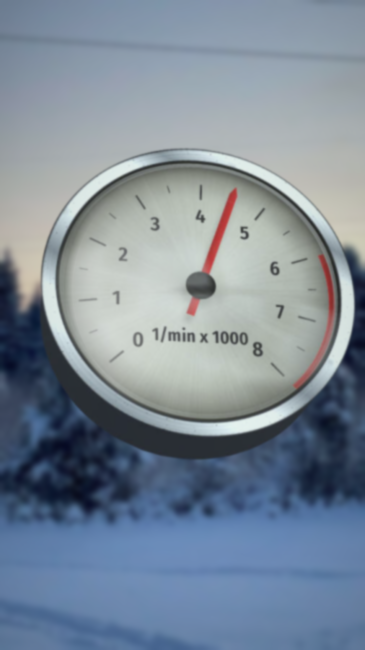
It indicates 4500 rpm
